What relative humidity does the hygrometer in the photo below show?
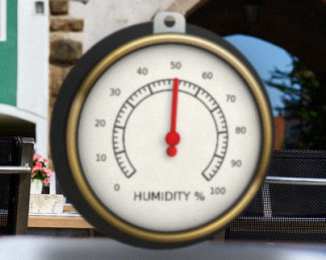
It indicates 50 %
